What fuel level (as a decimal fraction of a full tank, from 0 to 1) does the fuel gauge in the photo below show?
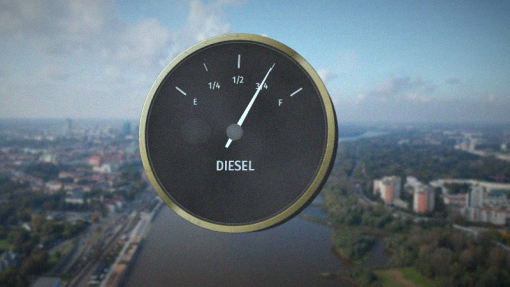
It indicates 0.75
